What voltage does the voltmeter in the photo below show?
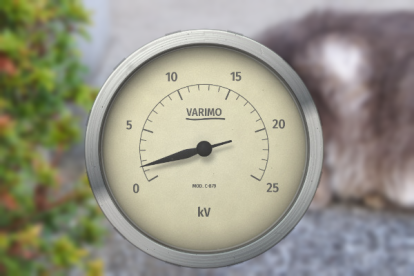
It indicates 1.5 kV
